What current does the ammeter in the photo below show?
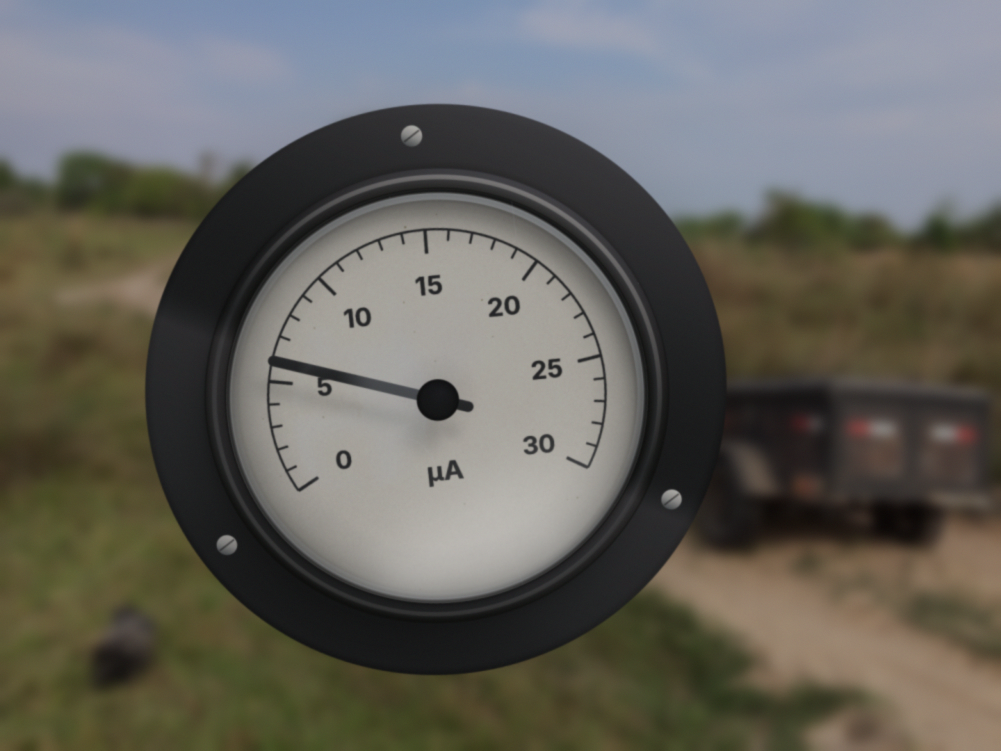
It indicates 6 µA
